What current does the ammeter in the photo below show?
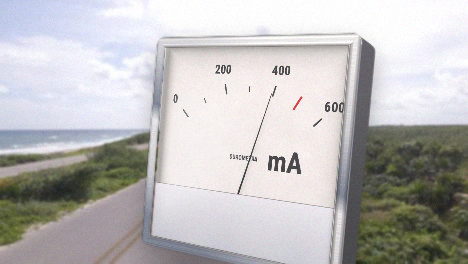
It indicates 400 mA
